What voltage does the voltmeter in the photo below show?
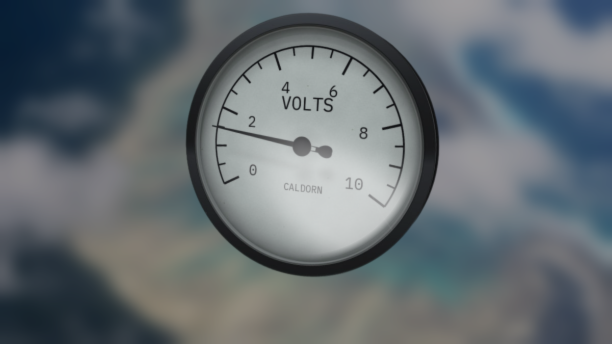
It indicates 1.5 V
